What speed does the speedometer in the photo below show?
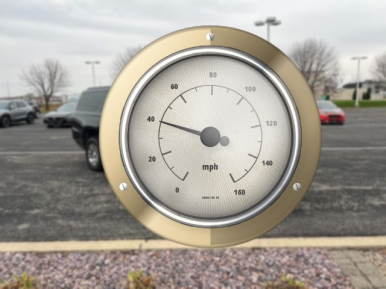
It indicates 40 mph
